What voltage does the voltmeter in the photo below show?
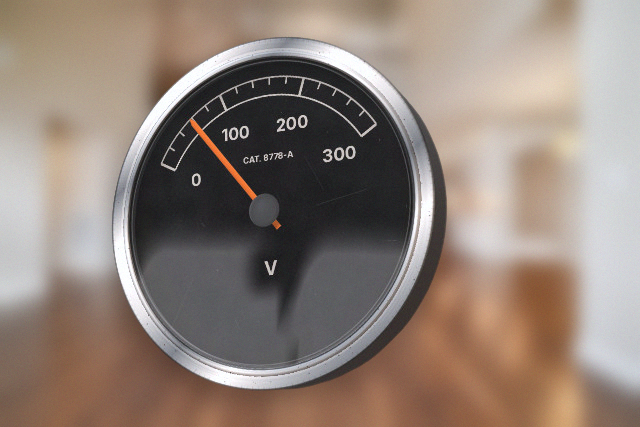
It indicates 60 V
